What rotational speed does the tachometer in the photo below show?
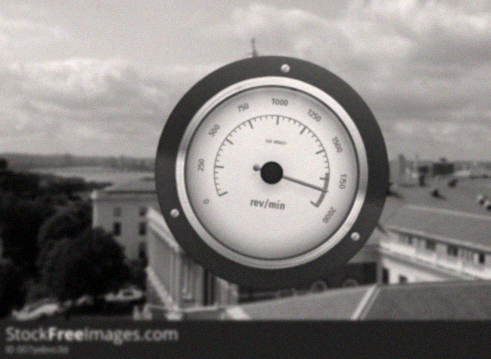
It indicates 1850 rpm
